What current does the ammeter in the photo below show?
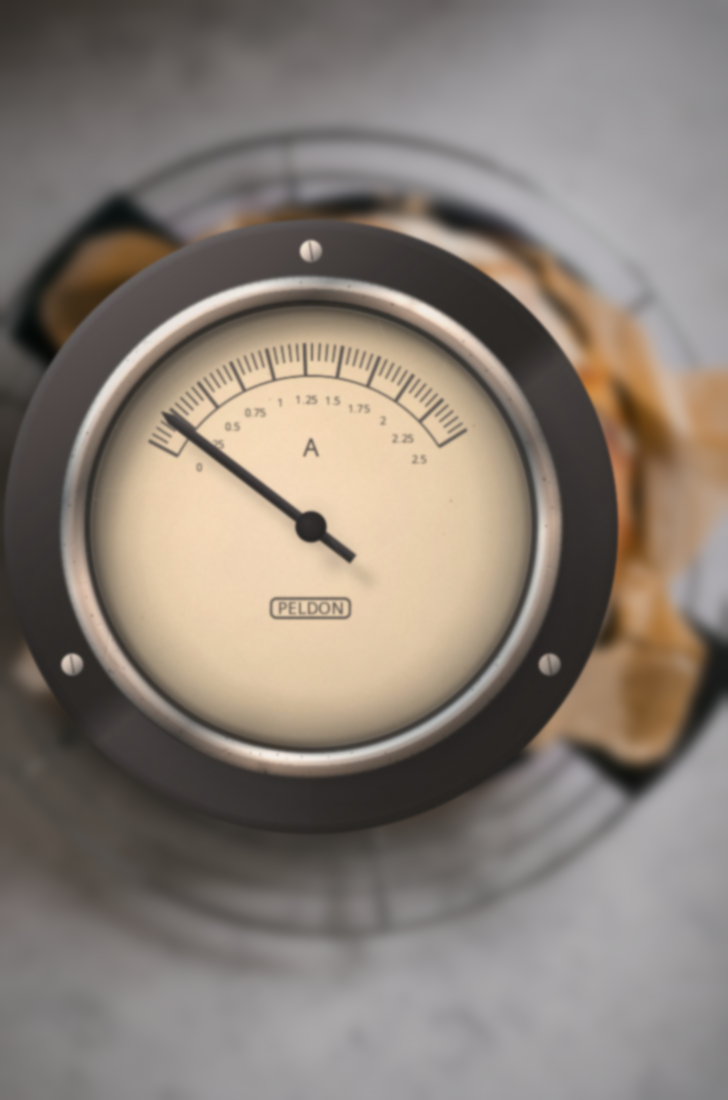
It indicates 0.2 A
